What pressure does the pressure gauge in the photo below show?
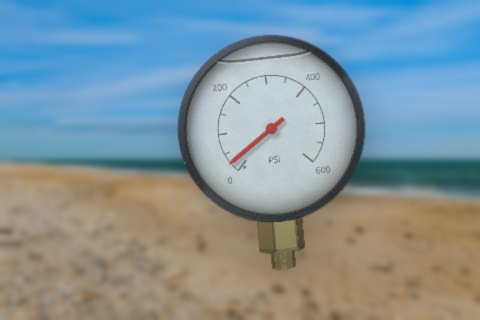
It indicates 25 psi
